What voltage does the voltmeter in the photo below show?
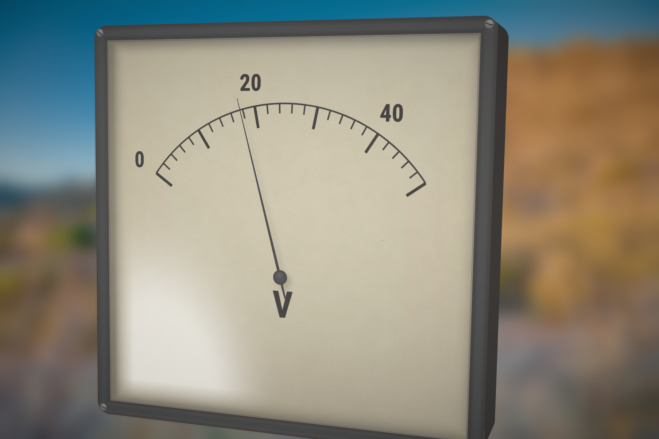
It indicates 18 V
